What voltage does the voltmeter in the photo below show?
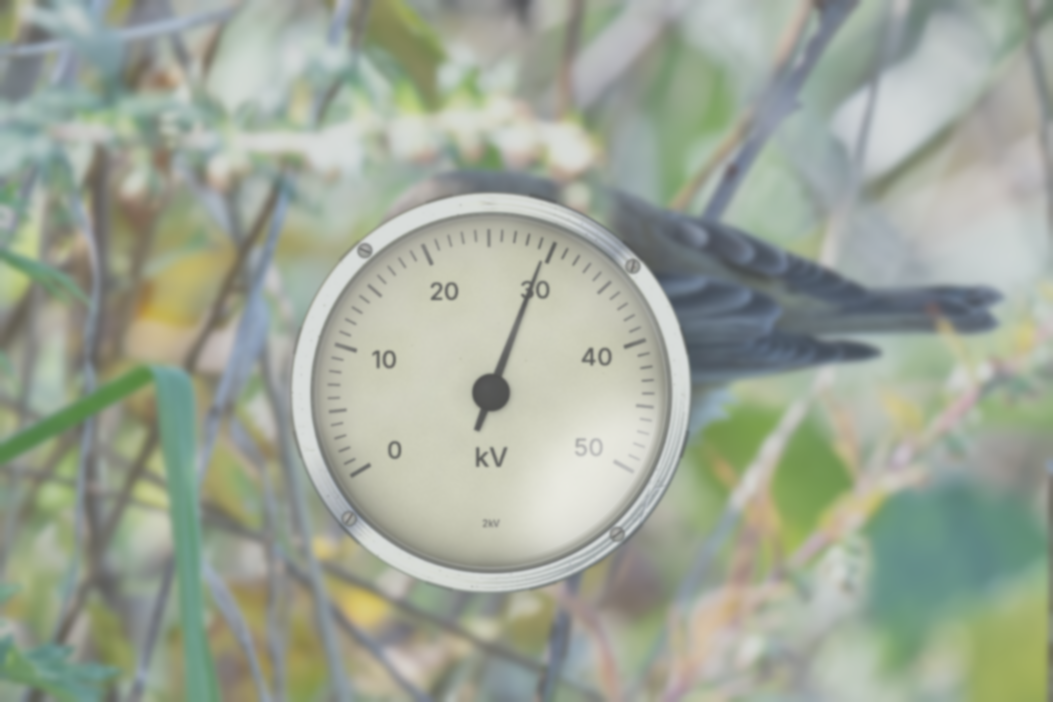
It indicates 29.5 kV
